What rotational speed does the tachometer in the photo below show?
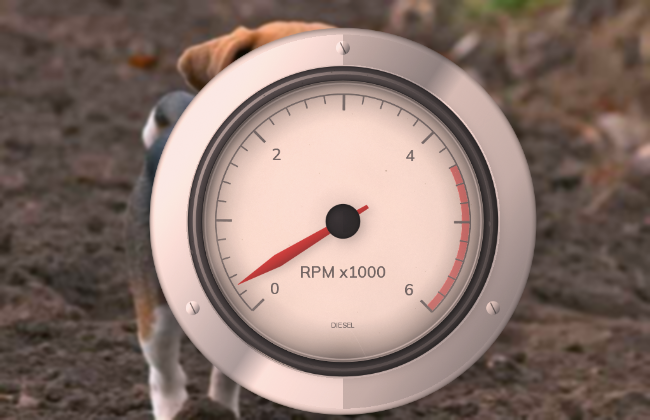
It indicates 300 rpm
